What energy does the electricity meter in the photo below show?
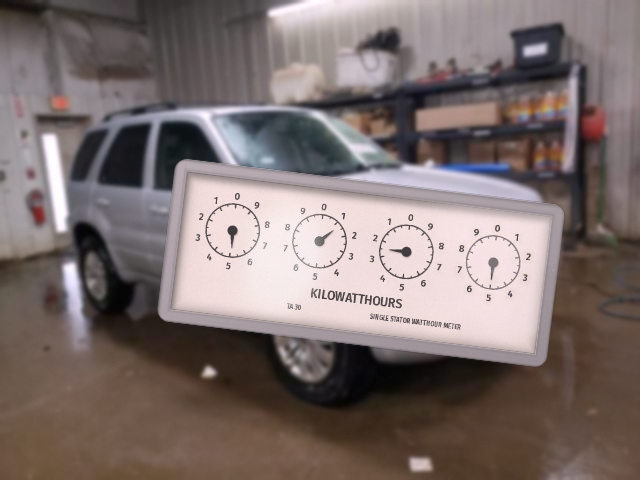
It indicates 5125 kWh
